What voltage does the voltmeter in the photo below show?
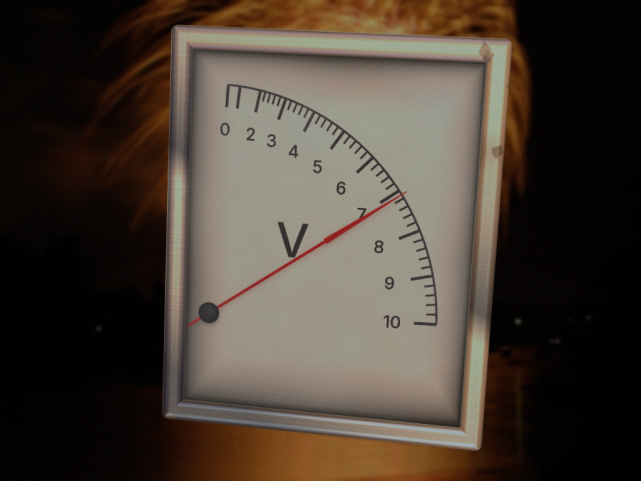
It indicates 7.1 V
